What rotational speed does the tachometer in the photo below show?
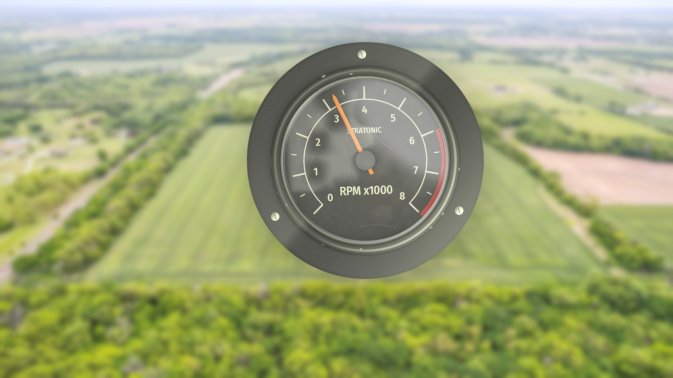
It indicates 3250 rpm
